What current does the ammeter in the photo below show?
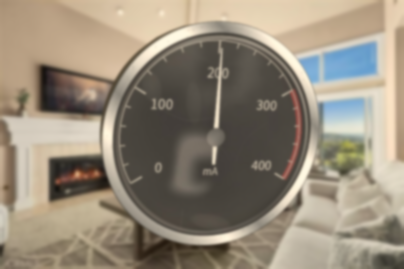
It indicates 200 mA
